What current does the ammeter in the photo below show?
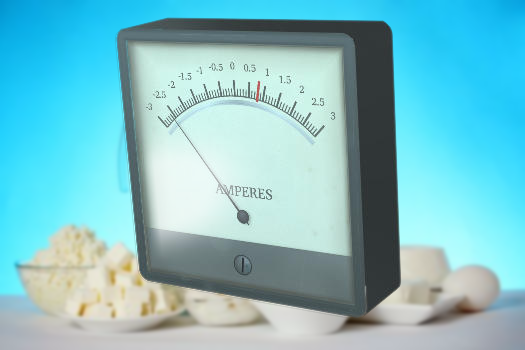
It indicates -2.5 A
